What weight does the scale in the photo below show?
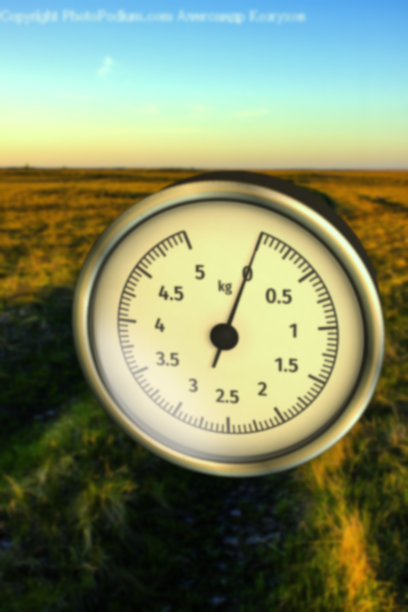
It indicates 0 kg
